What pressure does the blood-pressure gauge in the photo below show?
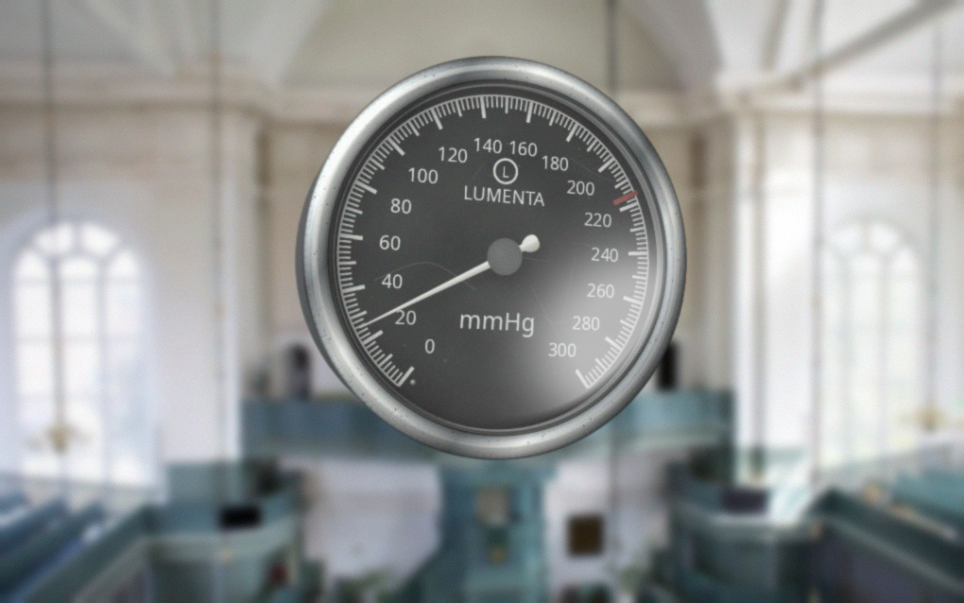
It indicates 26 mmHg
